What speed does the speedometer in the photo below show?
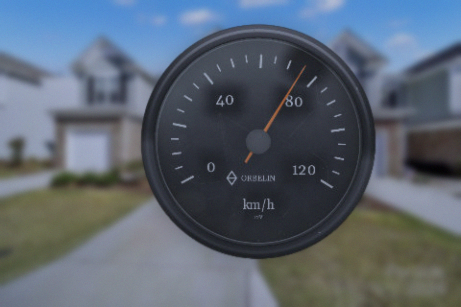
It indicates 75 km/h
